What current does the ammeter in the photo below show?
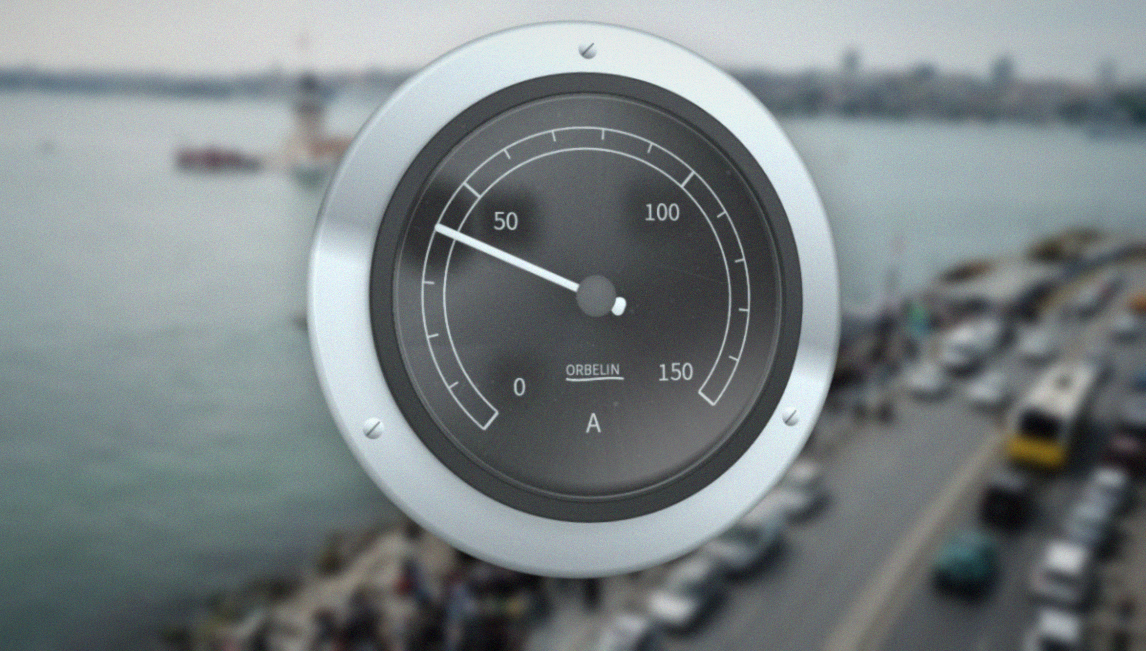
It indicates 40 A
